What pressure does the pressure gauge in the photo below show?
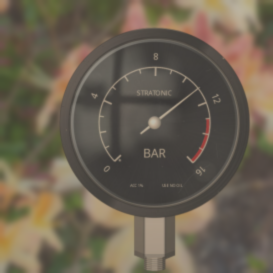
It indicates 11 bar
